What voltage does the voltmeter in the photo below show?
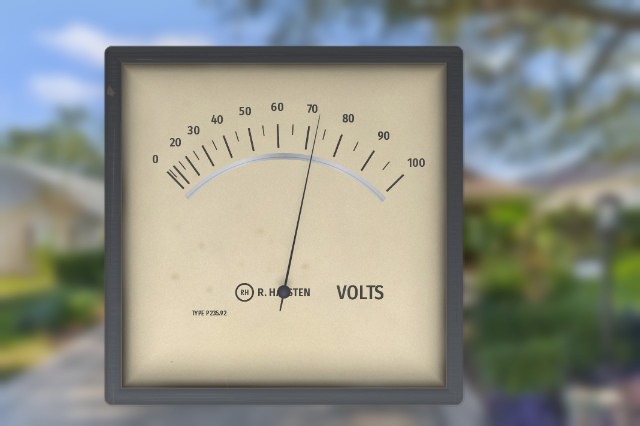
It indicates 72.5 V
